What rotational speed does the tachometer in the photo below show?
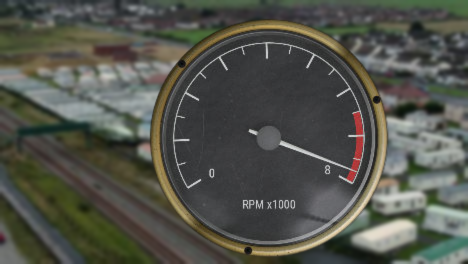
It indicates 7750 rpm
